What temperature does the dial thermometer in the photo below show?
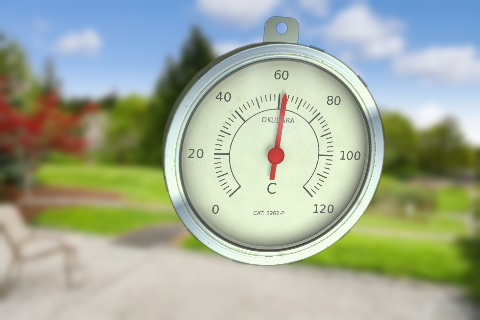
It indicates 62 °C
